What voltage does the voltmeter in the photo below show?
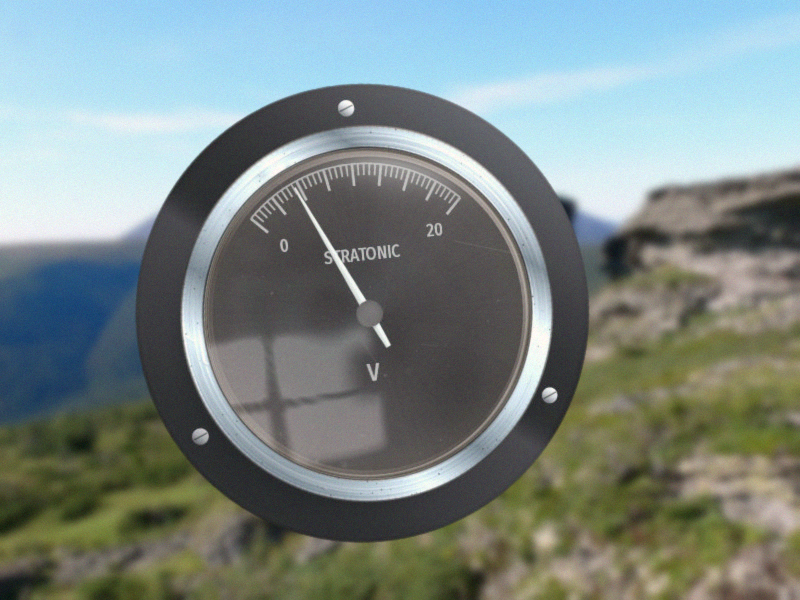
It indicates 4.5 V
